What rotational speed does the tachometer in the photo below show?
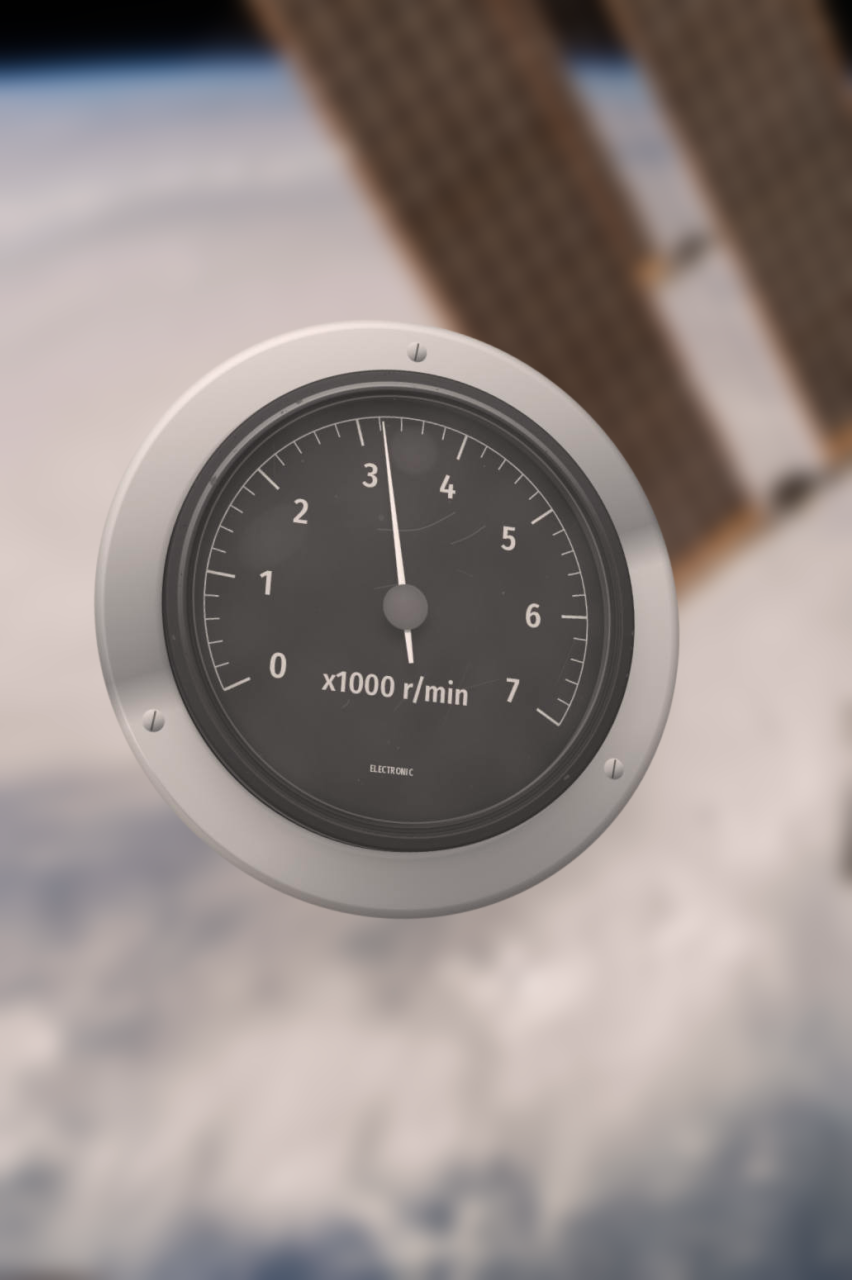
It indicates 3200 rpm
